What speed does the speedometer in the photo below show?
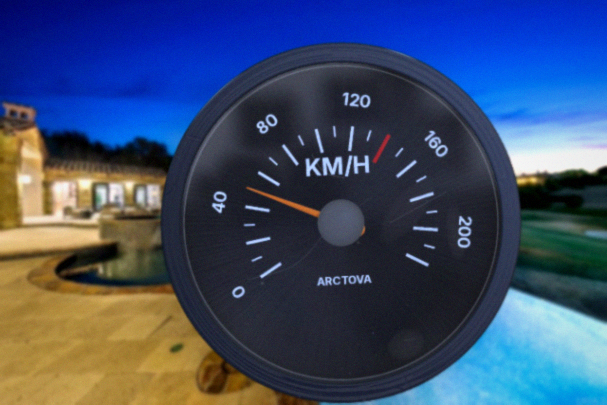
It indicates 50 km/h
